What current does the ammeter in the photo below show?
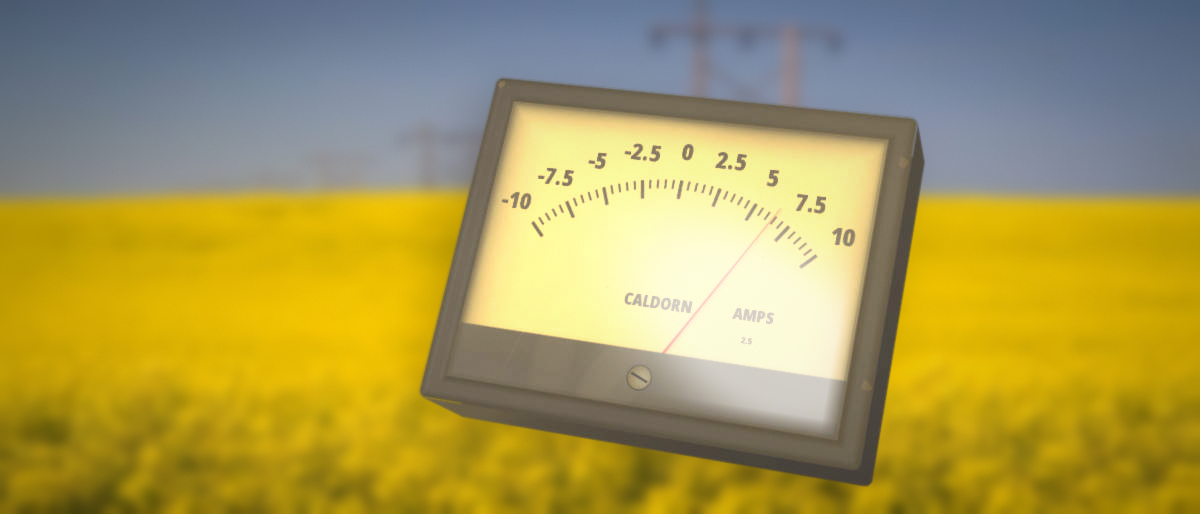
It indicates 6.5 A
